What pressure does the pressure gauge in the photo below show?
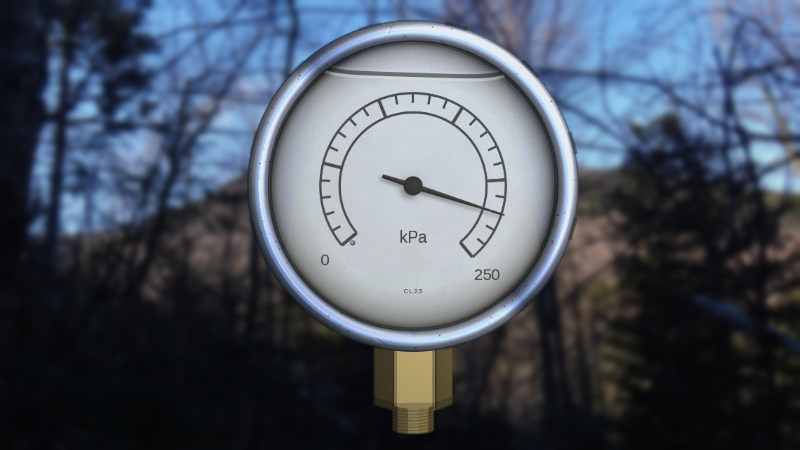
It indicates 220 kPa
